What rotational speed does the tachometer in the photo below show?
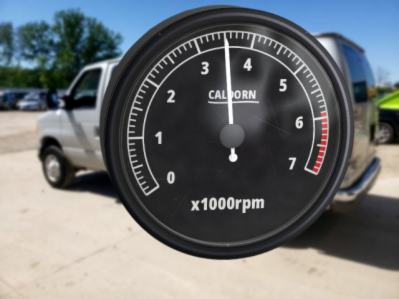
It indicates 3500 rpm
